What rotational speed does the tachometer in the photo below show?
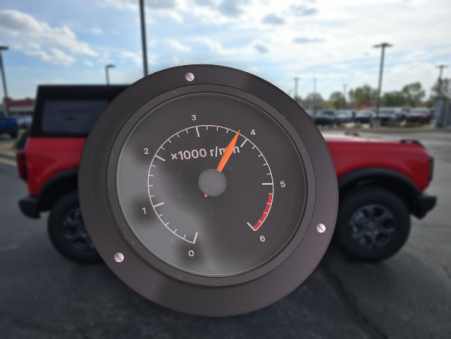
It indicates 3800 rpm
